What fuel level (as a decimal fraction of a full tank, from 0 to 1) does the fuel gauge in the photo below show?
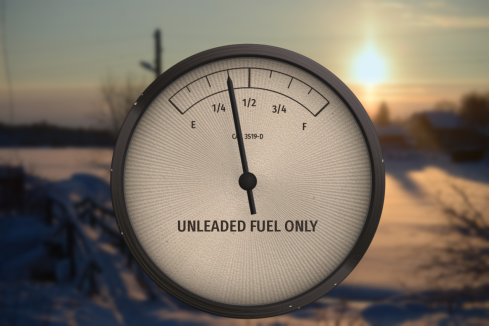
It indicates 0.375
